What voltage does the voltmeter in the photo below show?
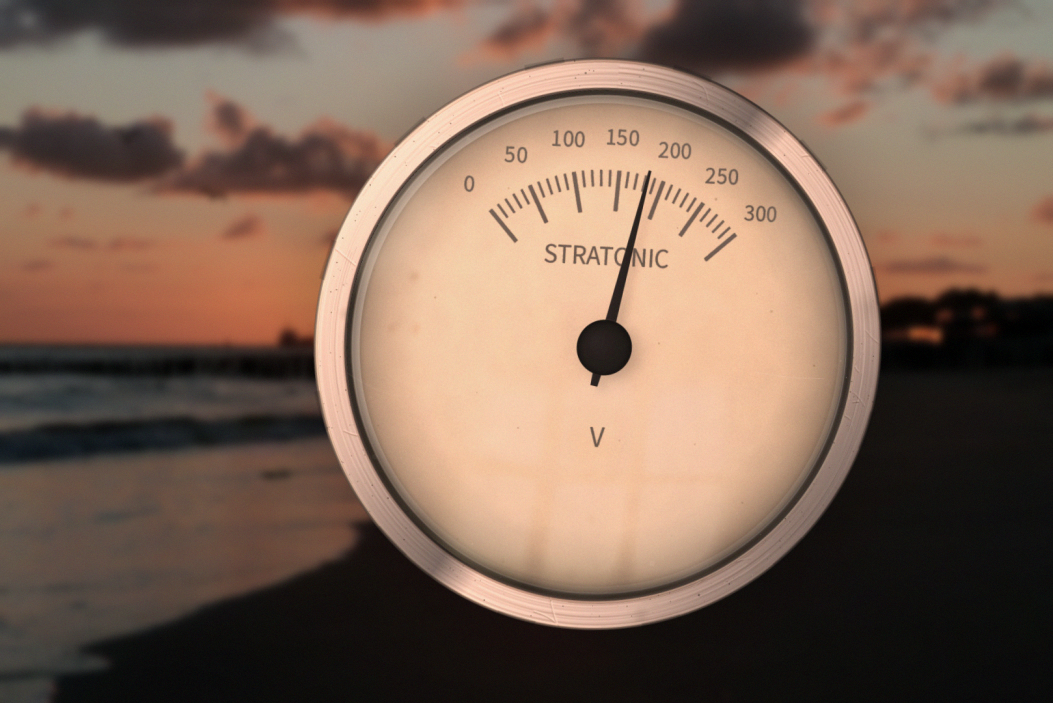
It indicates 180 V
